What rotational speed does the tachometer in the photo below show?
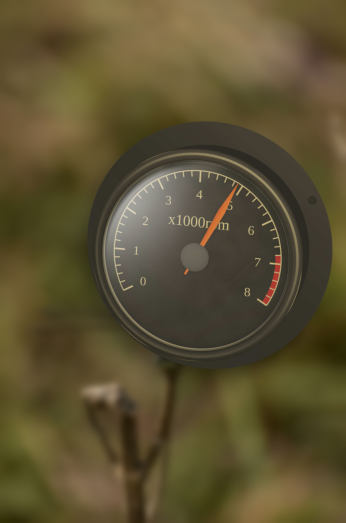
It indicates 4900 rpm
